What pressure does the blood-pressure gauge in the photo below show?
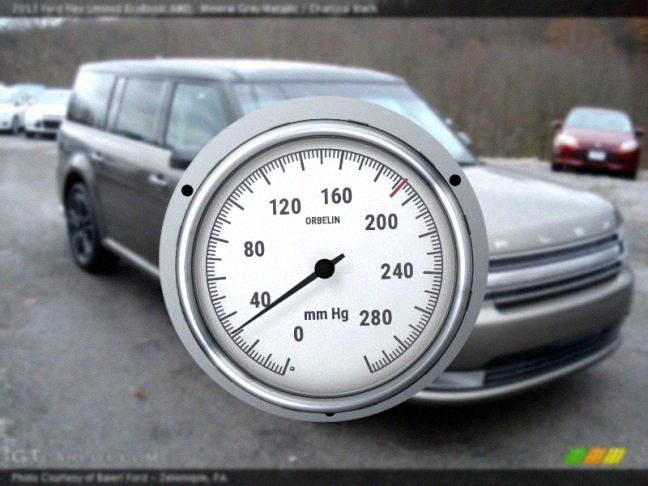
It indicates 32 mmHg
